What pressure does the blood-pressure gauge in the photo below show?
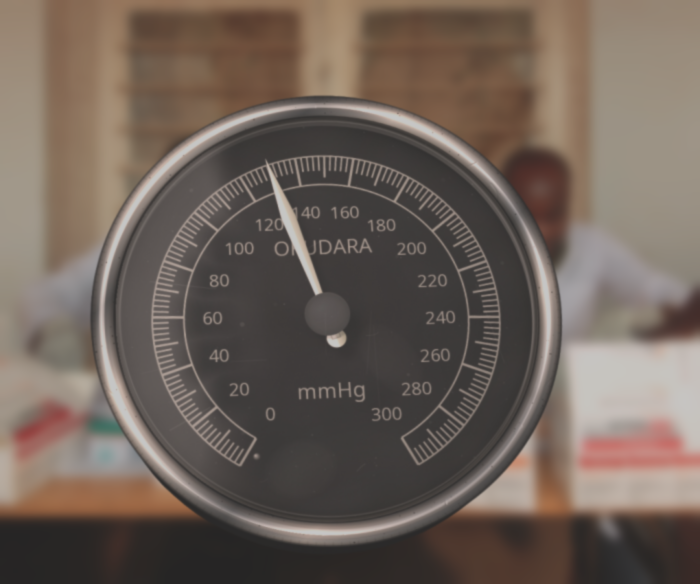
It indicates 130 mmHg
